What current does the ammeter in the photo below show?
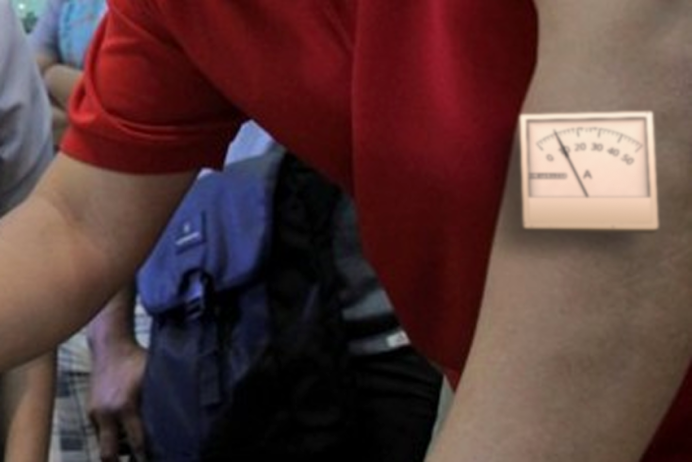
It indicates 10 A
